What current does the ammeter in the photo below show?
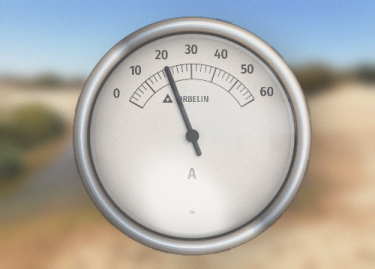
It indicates 20 A
